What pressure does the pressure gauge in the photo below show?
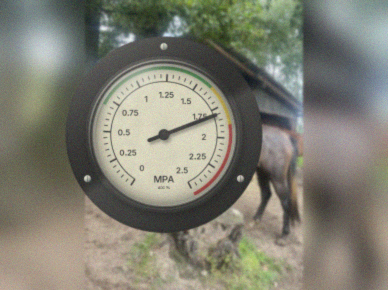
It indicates 1.8 MPa
